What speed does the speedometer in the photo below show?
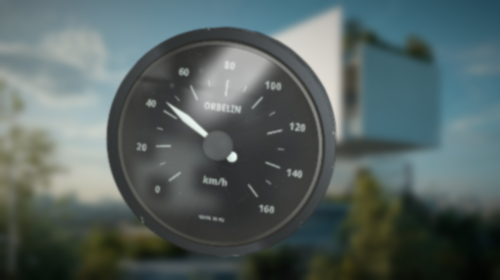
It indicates 45 km/h
